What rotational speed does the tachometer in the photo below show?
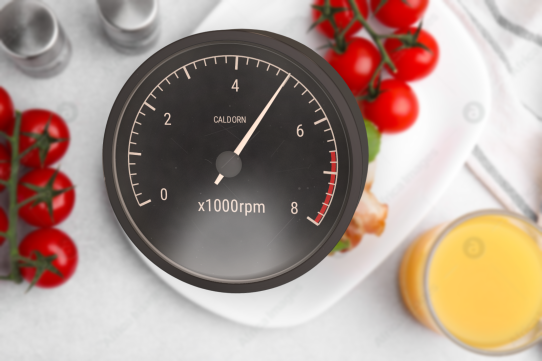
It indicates 5000 rpm
